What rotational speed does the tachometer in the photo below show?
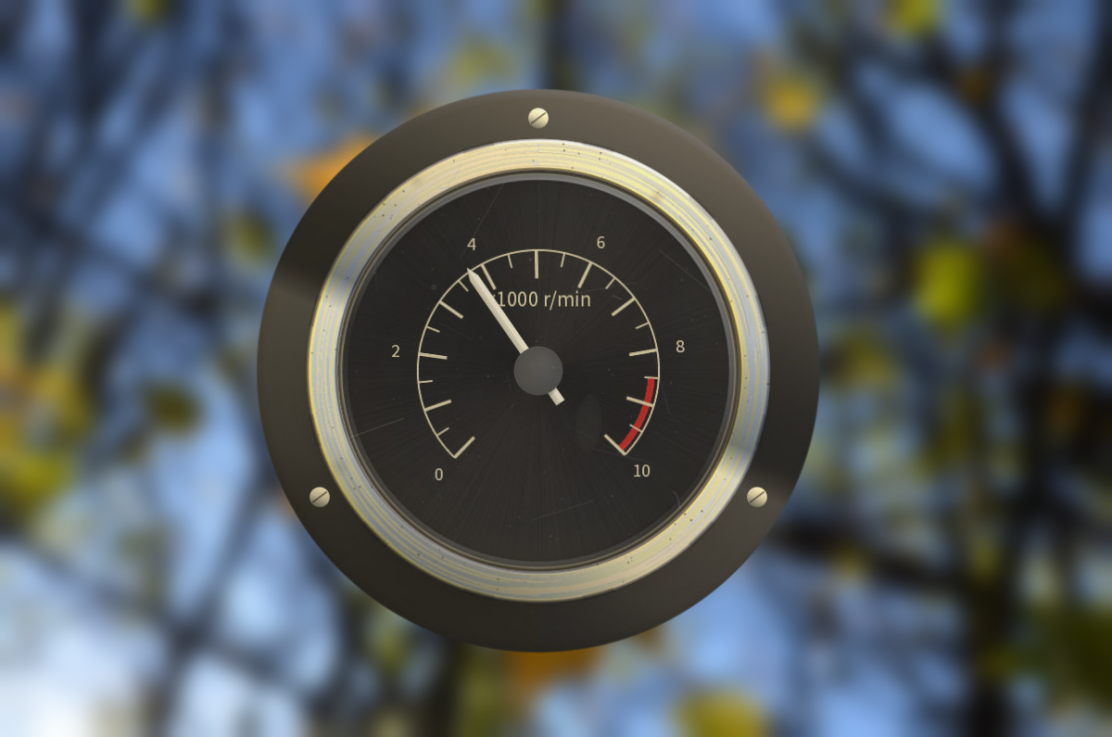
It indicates 3750 rpm
